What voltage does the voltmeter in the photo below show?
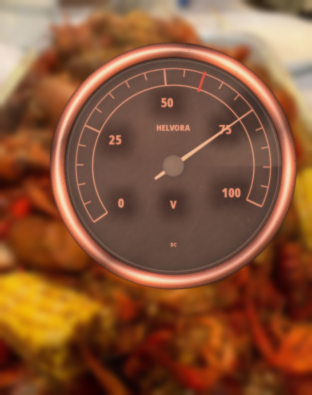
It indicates 75 V
